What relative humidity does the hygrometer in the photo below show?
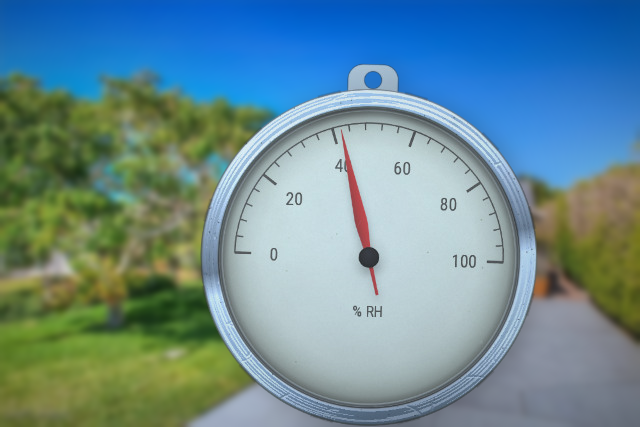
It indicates 42 %
